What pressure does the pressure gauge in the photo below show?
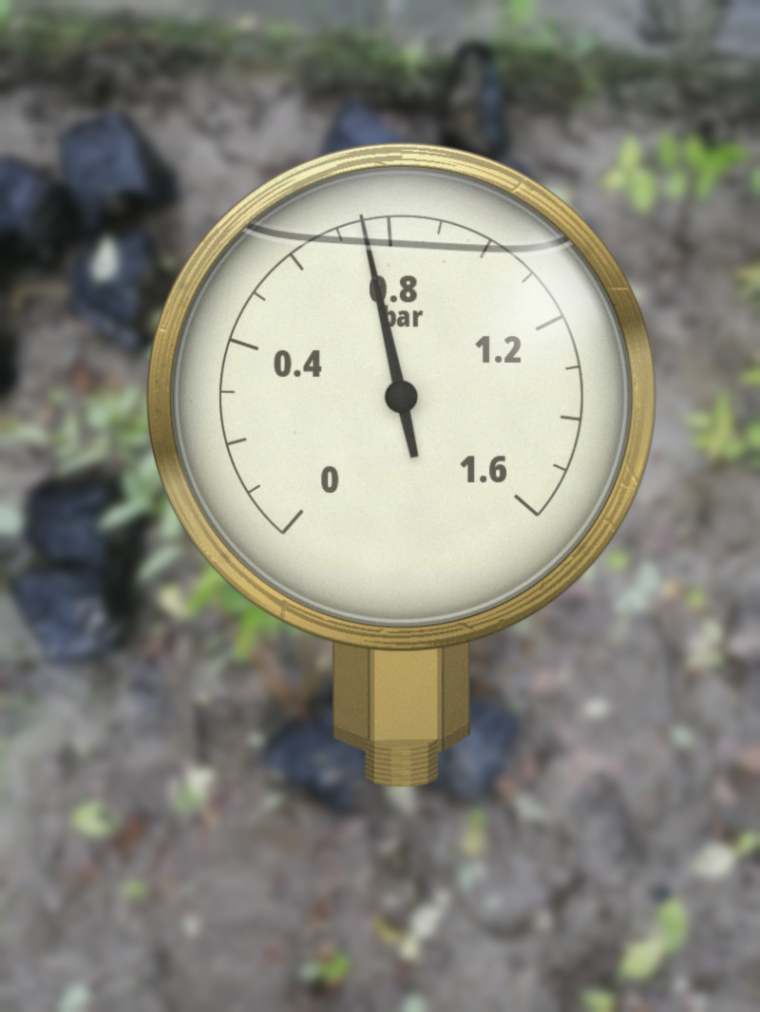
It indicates 0.75 bar
